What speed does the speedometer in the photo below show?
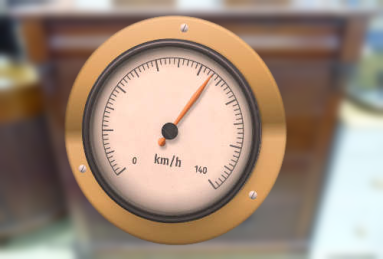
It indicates 86 km/h
